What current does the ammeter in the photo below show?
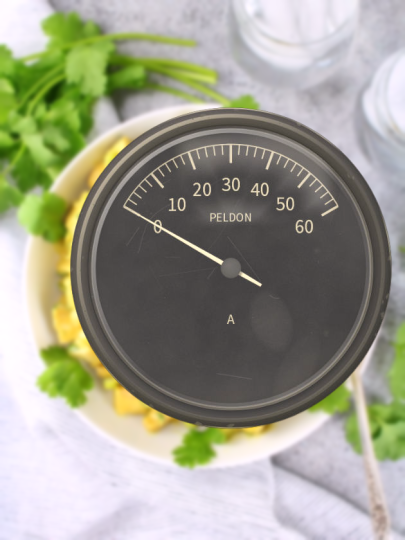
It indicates 0 A
